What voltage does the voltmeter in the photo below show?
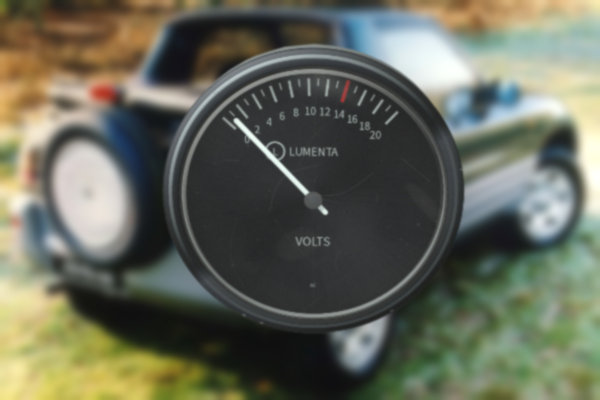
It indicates 1 V
